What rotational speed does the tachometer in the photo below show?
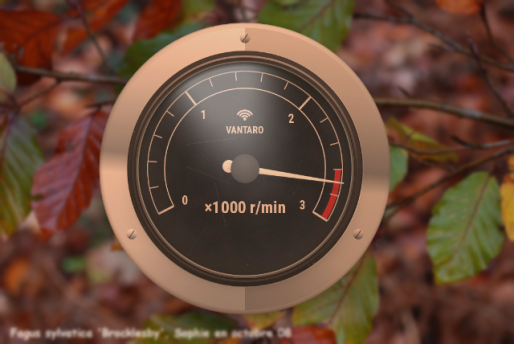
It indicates 2700 rpm
